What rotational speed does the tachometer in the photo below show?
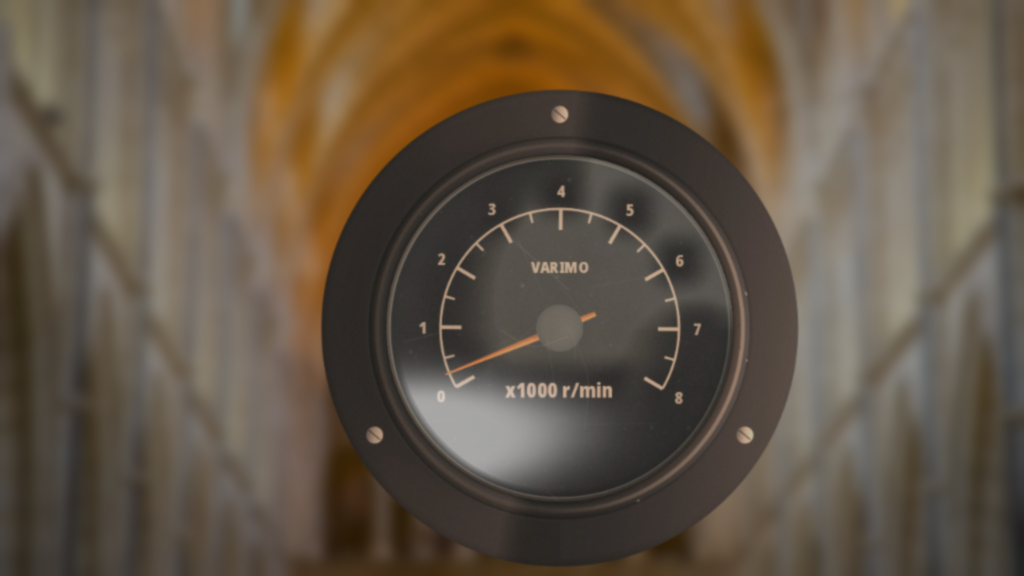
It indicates 250 rpm
